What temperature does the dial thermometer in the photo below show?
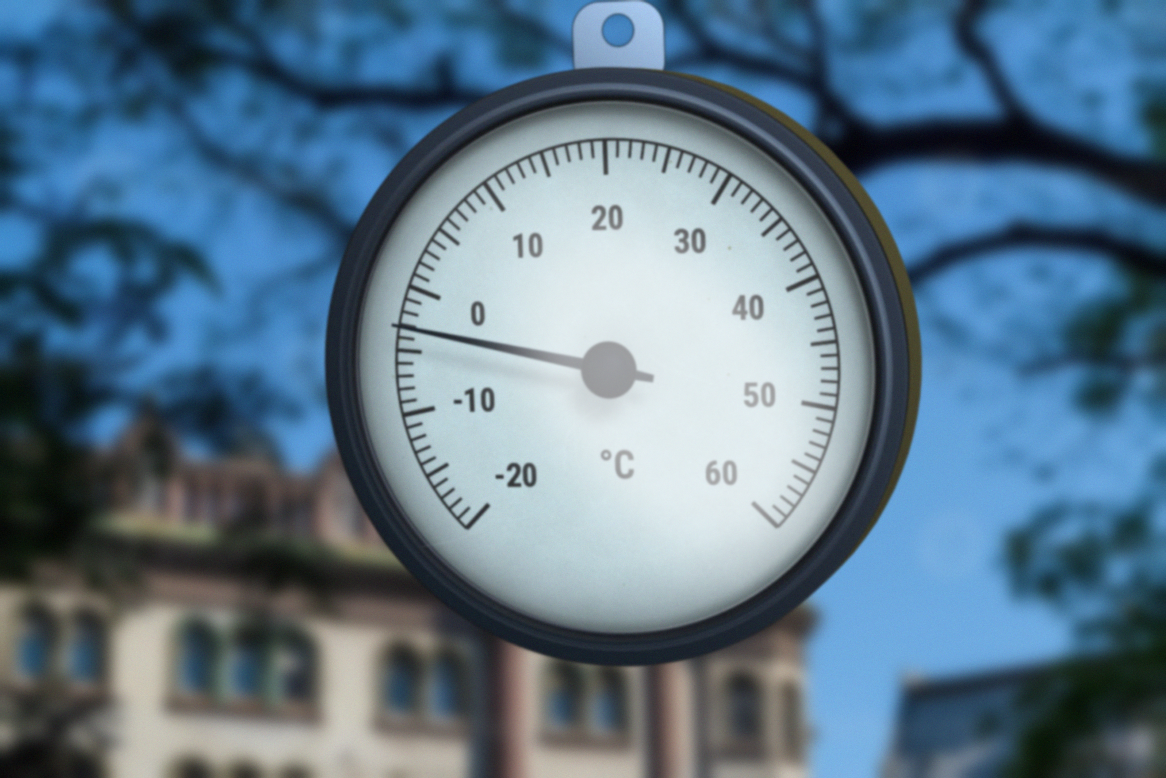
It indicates -3 °C
